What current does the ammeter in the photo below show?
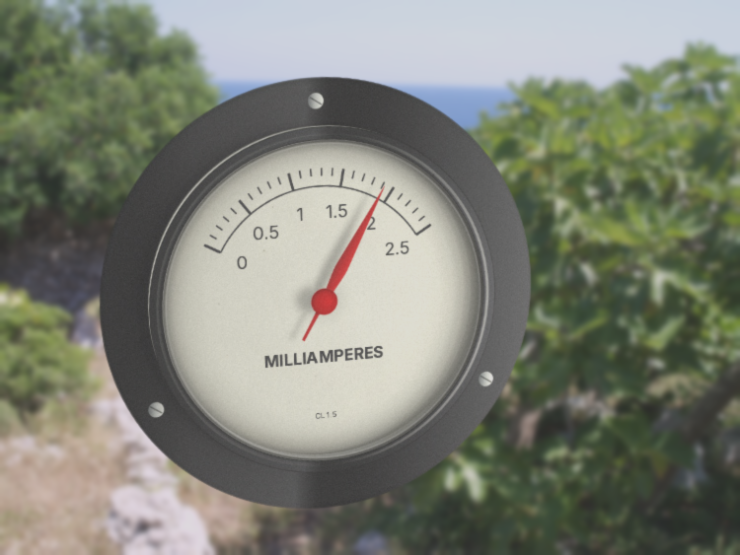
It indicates 1.9 mA
